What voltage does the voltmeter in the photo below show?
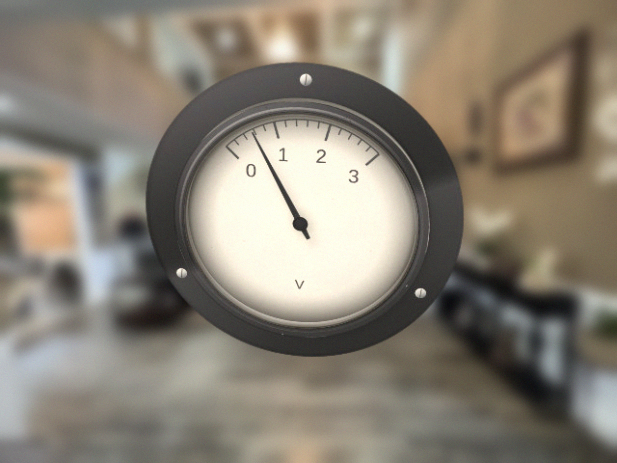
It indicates 0.6 V
